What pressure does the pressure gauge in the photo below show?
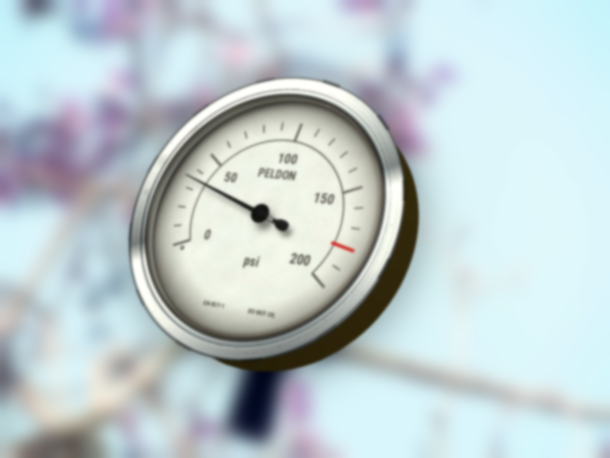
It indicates 35 psi
